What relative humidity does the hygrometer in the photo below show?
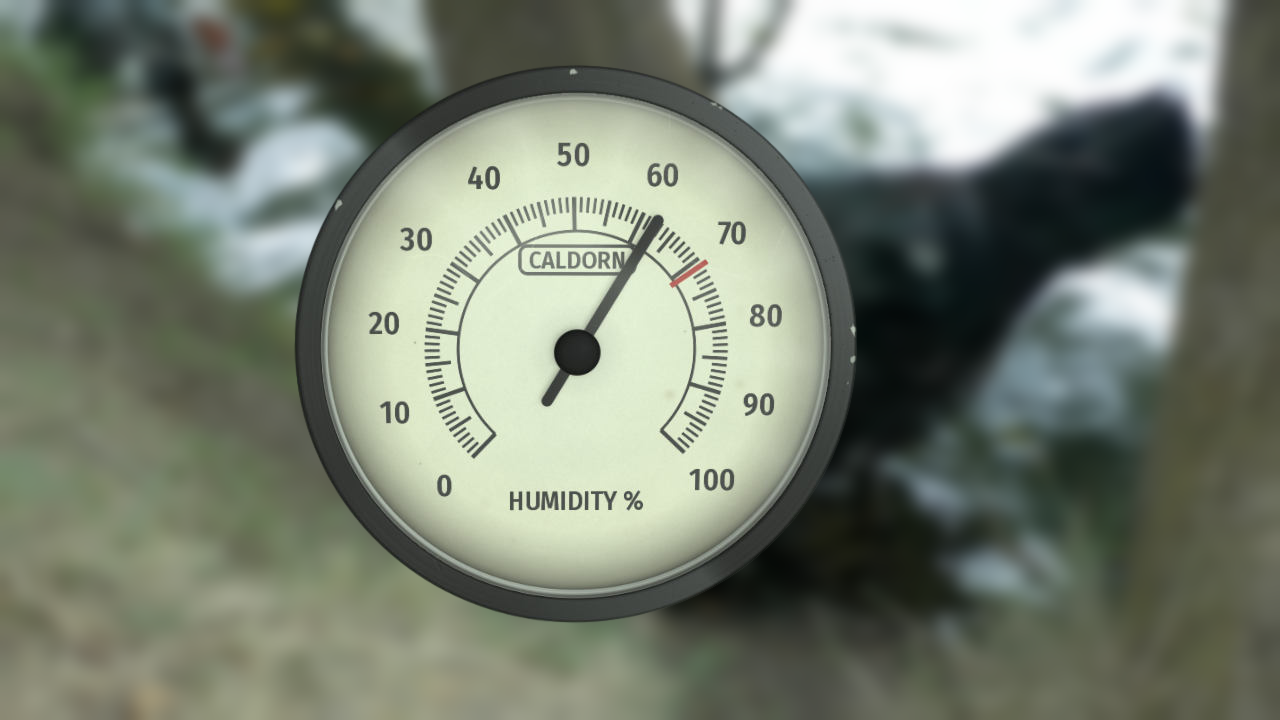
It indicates 62 %
